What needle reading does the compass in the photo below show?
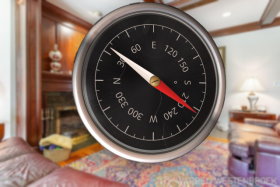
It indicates 215 °
